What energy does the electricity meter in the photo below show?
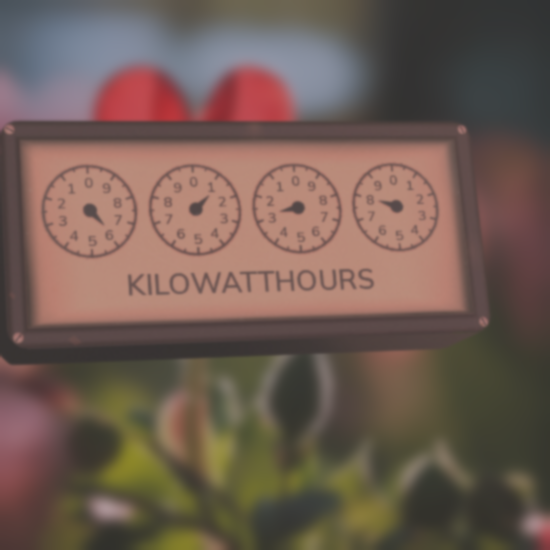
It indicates 6128 kWh
